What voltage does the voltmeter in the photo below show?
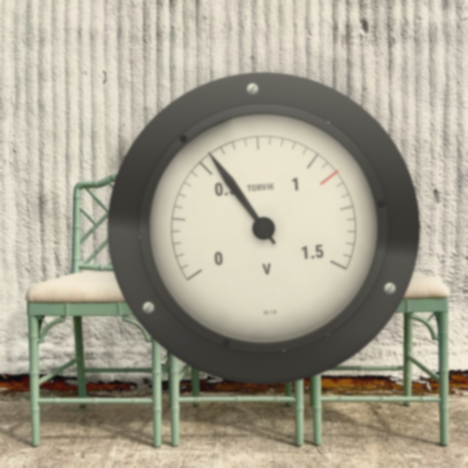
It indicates 0.55 V
